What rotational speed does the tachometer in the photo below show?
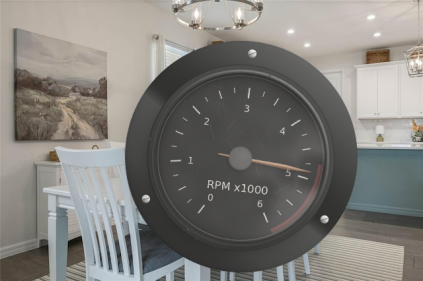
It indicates 4875 rpm
